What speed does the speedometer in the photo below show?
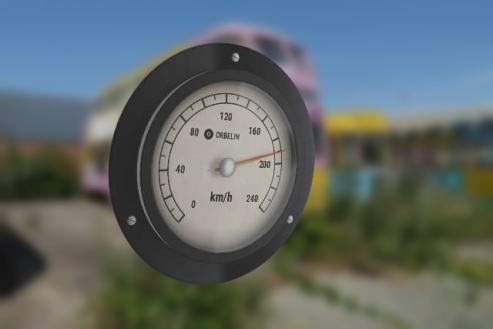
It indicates 190 km/h
